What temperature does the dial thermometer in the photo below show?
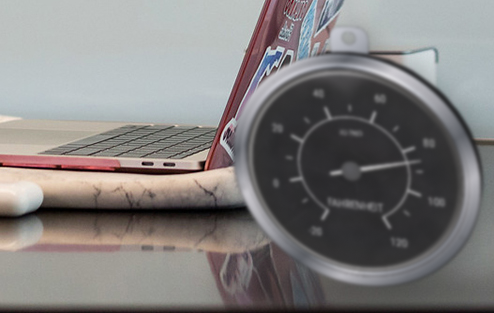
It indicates 85 °F
